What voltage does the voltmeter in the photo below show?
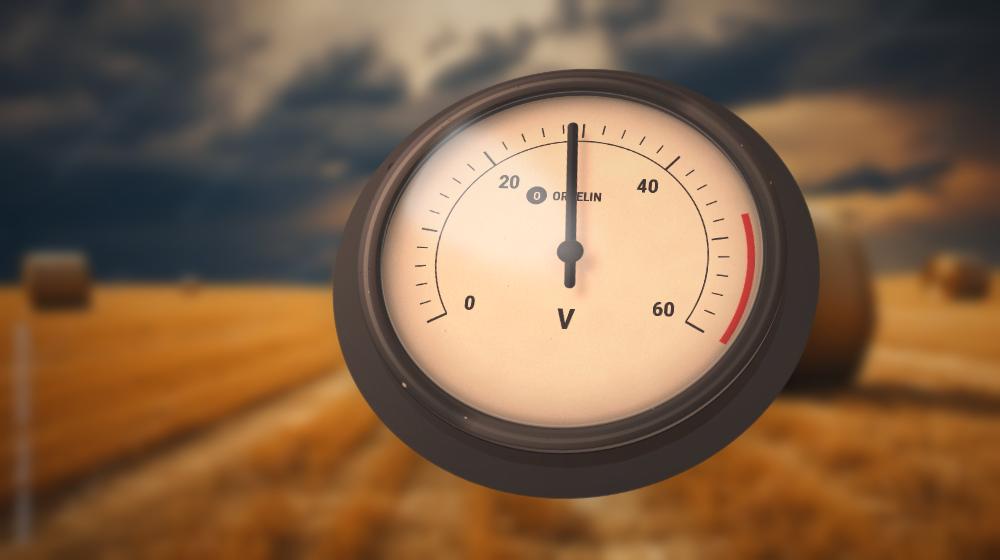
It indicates 29 V
